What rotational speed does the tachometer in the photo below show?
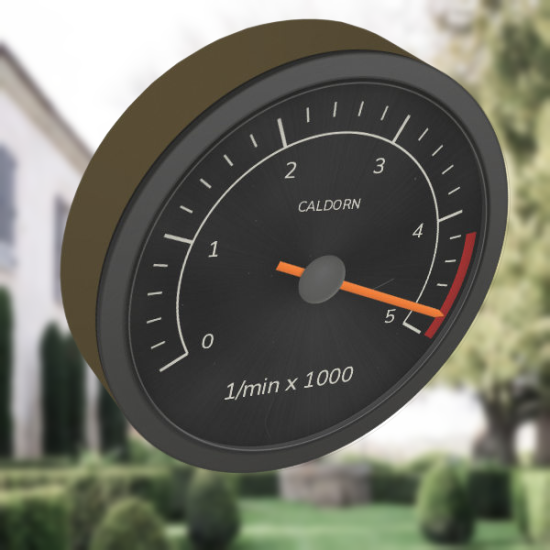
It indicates 4800 rpm
